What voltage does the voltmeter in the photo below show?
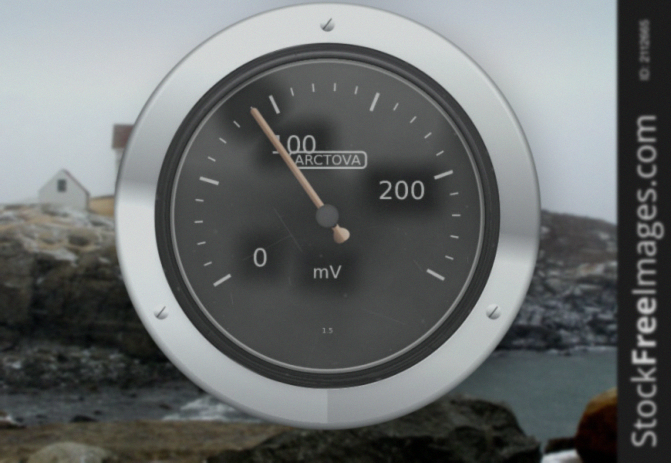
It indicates 90 mV
